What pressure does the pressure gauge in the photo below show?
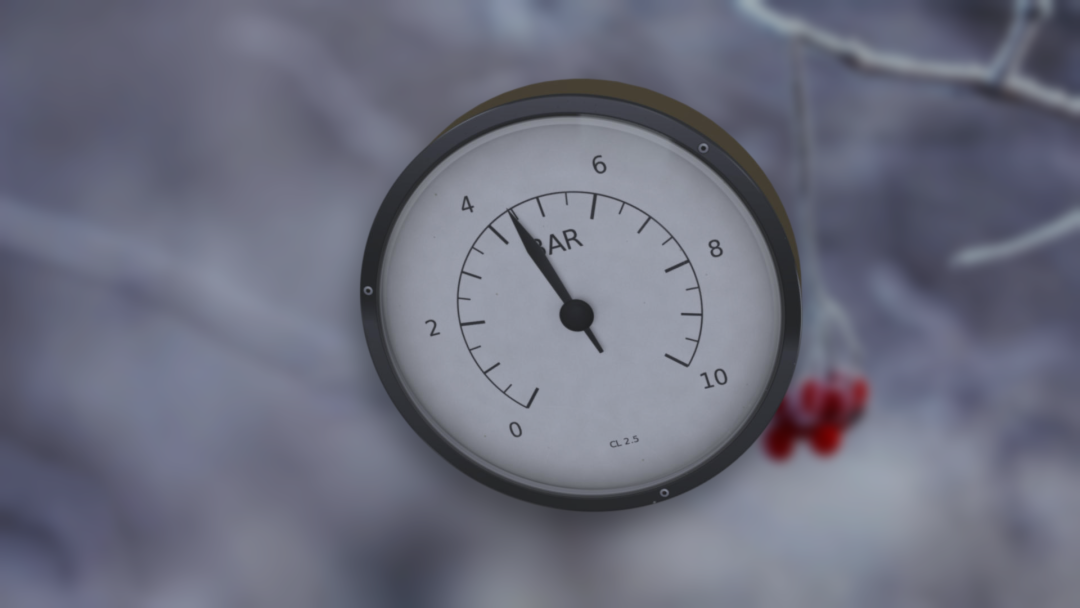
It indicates 4.5 bar
